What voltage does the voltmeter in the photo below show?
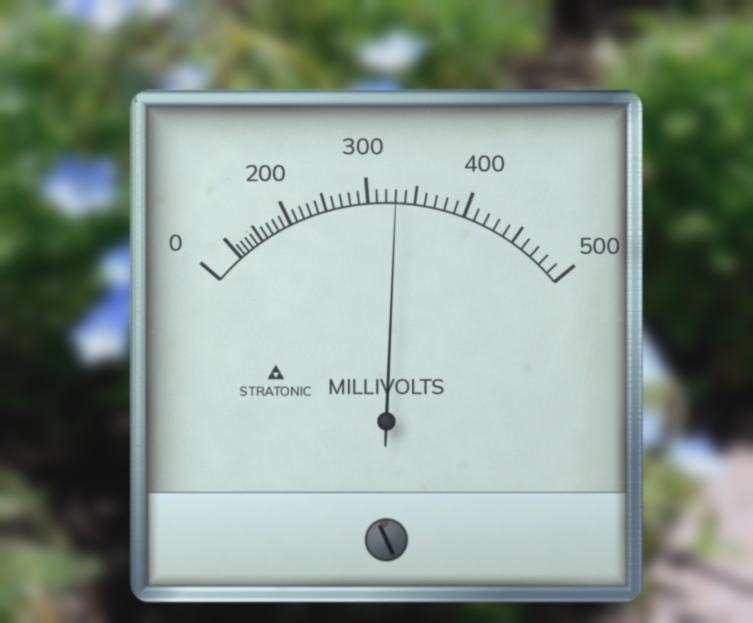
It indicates 330 mV
